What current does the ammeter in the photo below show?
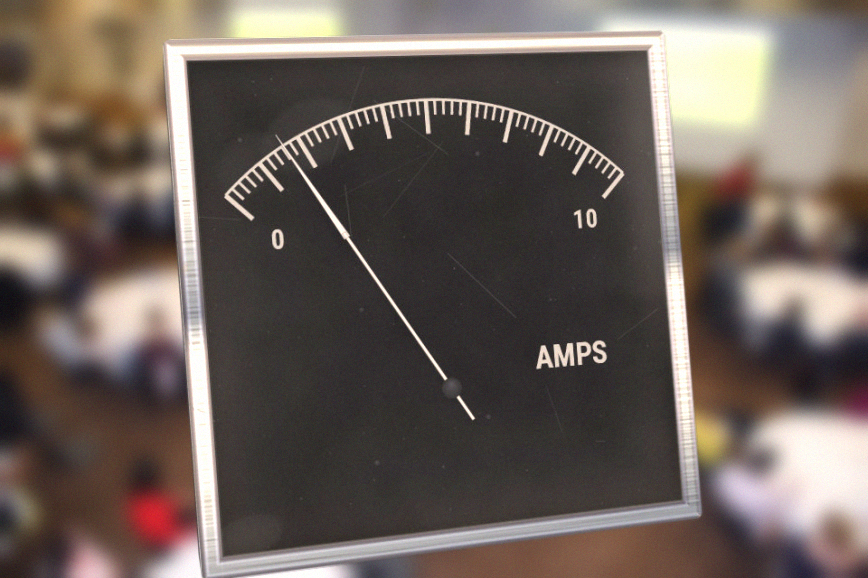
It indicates 1.6 A
